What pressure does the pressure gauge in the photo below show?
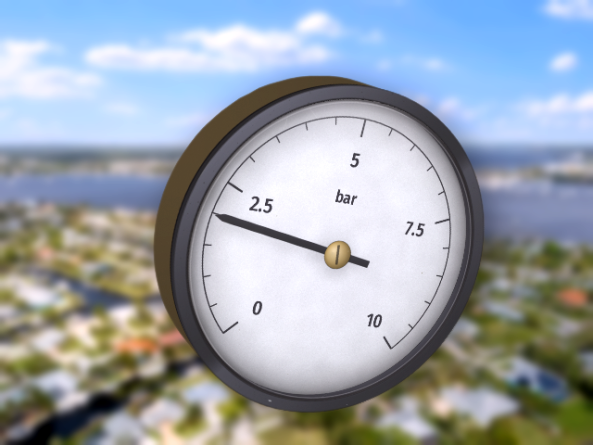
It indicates 2 bar
